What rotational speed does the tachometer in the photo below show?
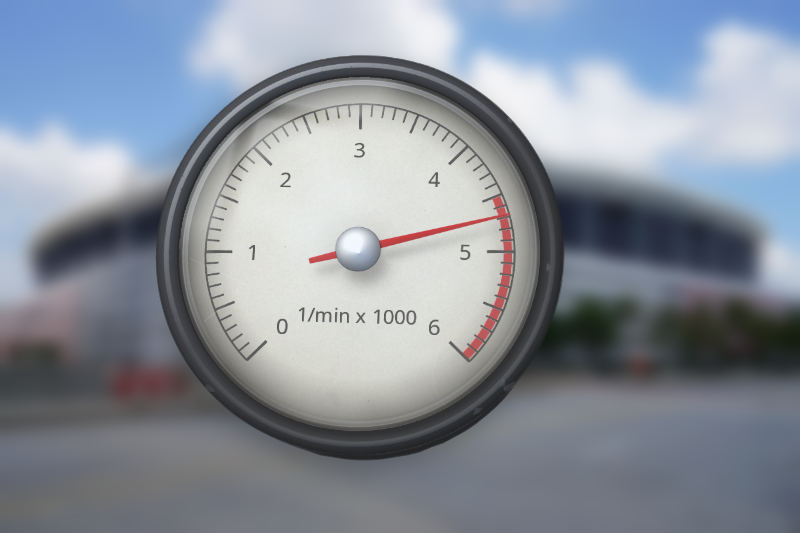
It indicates 4700 rpm
